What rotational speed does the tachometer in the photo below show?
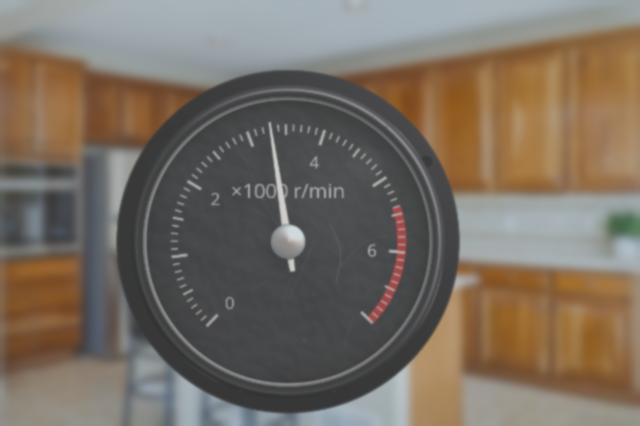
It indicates 3300 rpm
